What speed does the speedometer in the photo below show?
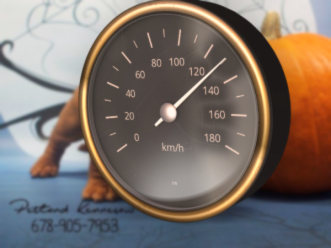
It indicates 130 km/h
